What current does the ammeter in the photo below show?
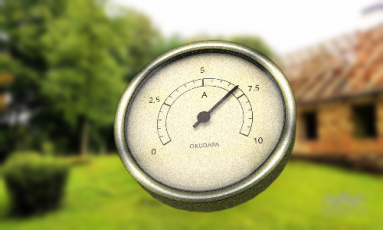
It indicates 7 A
